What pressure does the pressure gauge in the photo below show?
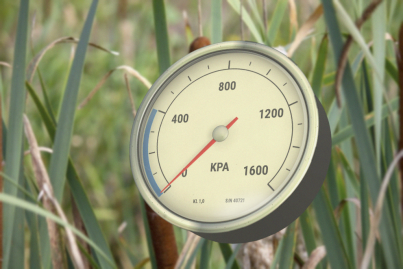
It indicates 0 kPa
